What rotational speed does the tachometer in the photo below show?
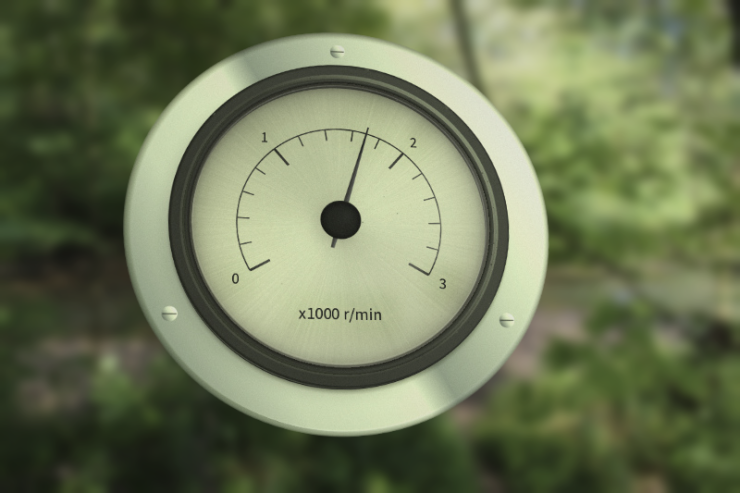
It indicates 1700 rpm
